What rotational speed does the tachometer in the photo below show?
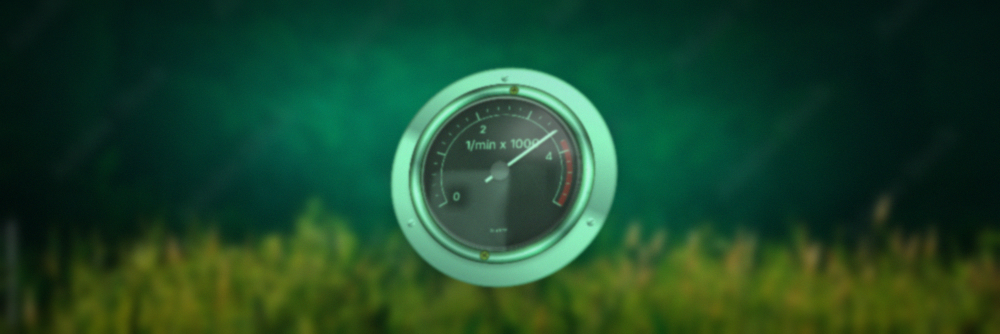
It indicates 3600 rpm
